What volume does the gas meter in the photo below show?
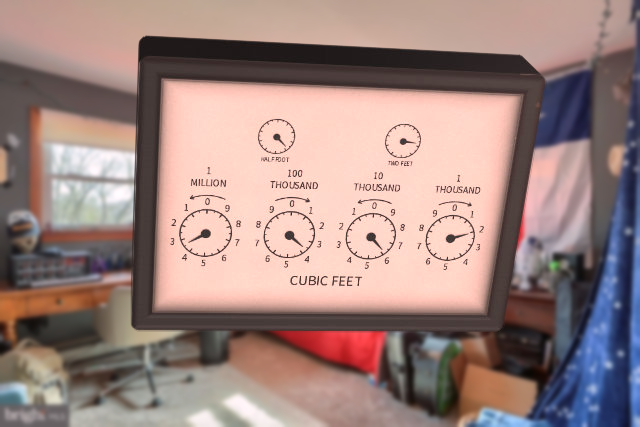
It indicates 336200 ft³
